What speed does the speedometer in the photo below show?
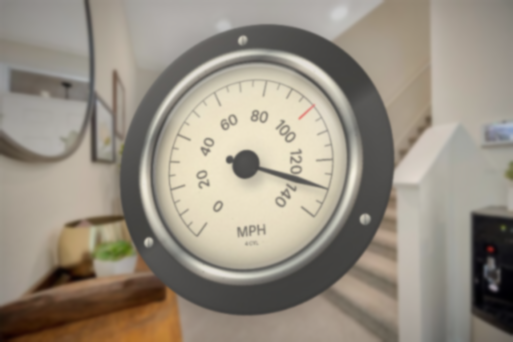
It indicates 130 mph
